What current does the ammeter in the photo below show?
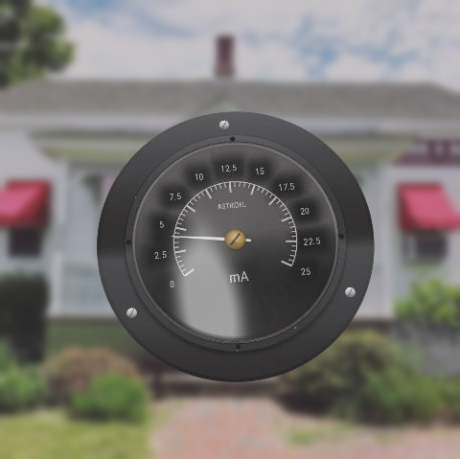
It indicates 4 mA
